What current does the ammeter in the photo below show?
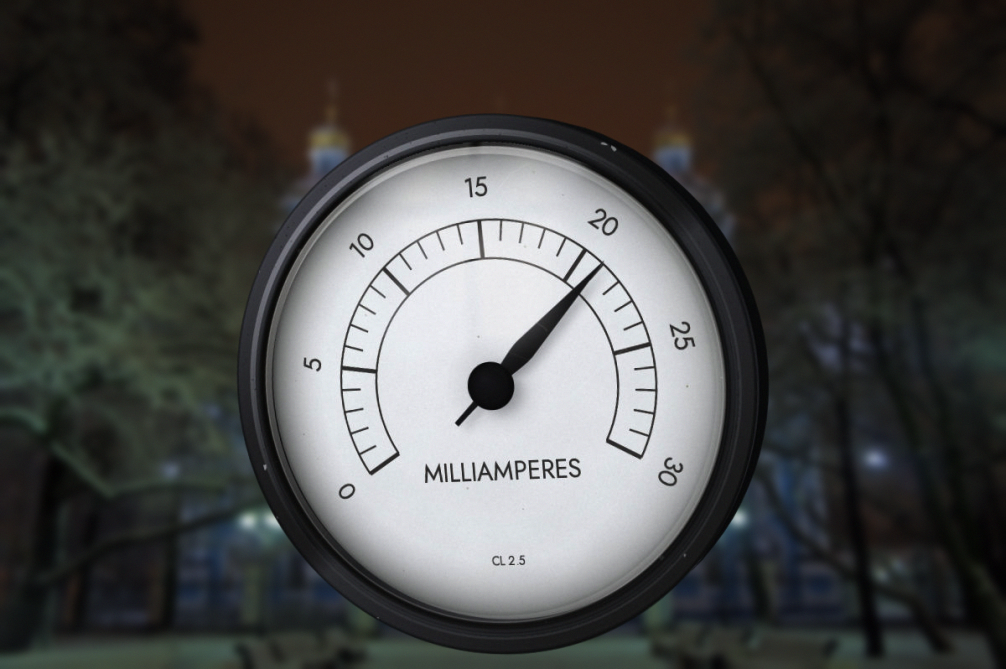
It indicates 21 mA
